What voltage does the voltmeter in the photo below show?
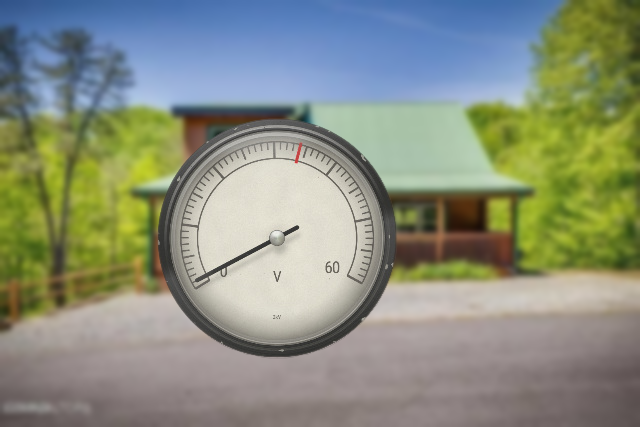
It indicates 1 V
